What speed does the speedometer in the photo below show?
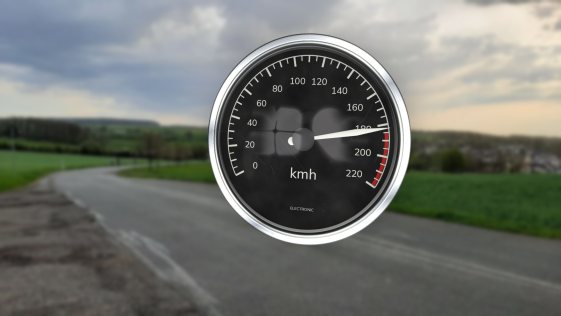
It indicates 182.5 km/h
